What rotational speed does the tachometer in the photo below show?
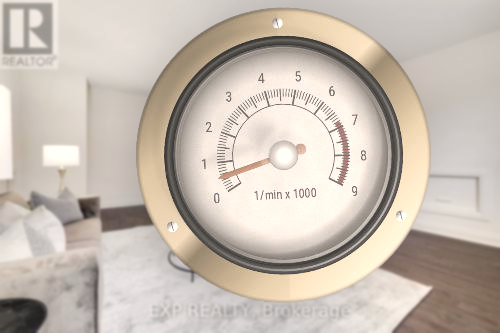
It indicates 500 rpm
